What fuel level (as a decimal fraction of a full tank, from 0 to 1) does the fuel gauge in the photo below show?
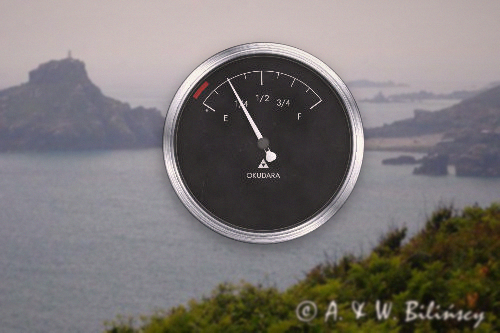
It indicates 0.25
